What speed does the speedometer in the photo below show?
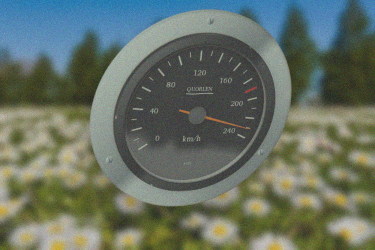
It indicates 230 km/h
